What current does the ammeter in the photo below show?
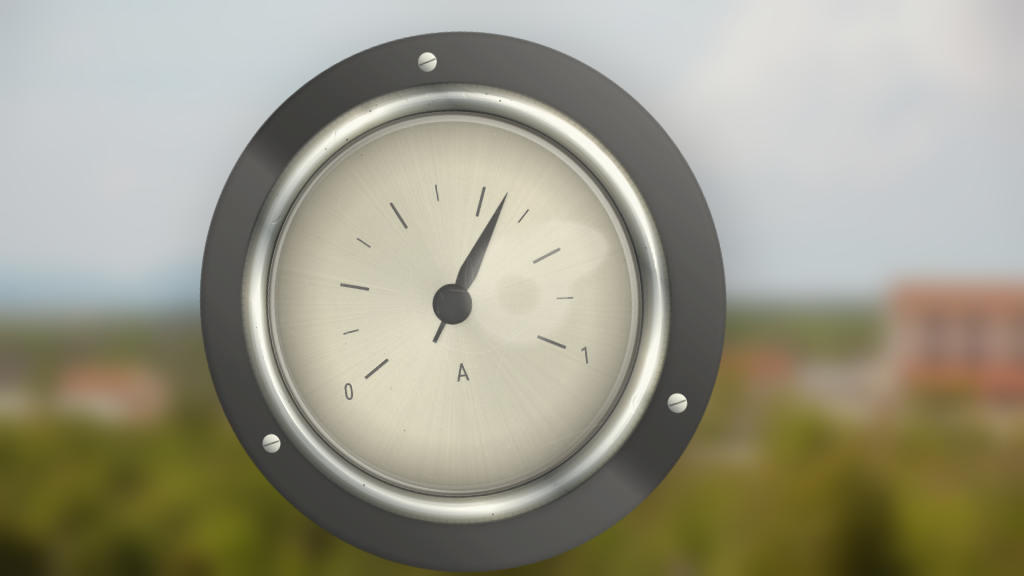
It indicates 0.65 A
